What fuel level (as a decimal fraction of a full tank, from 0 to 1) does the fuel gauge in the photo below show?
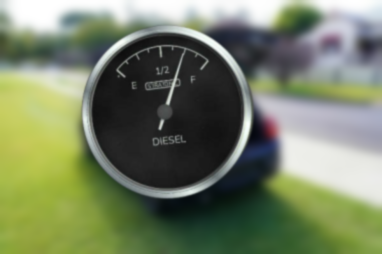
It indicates 0.75
